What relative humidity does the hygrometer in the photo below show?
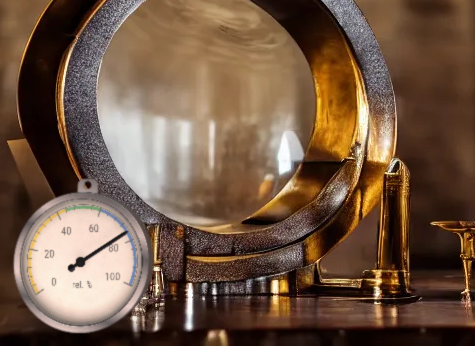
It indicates 76 %
